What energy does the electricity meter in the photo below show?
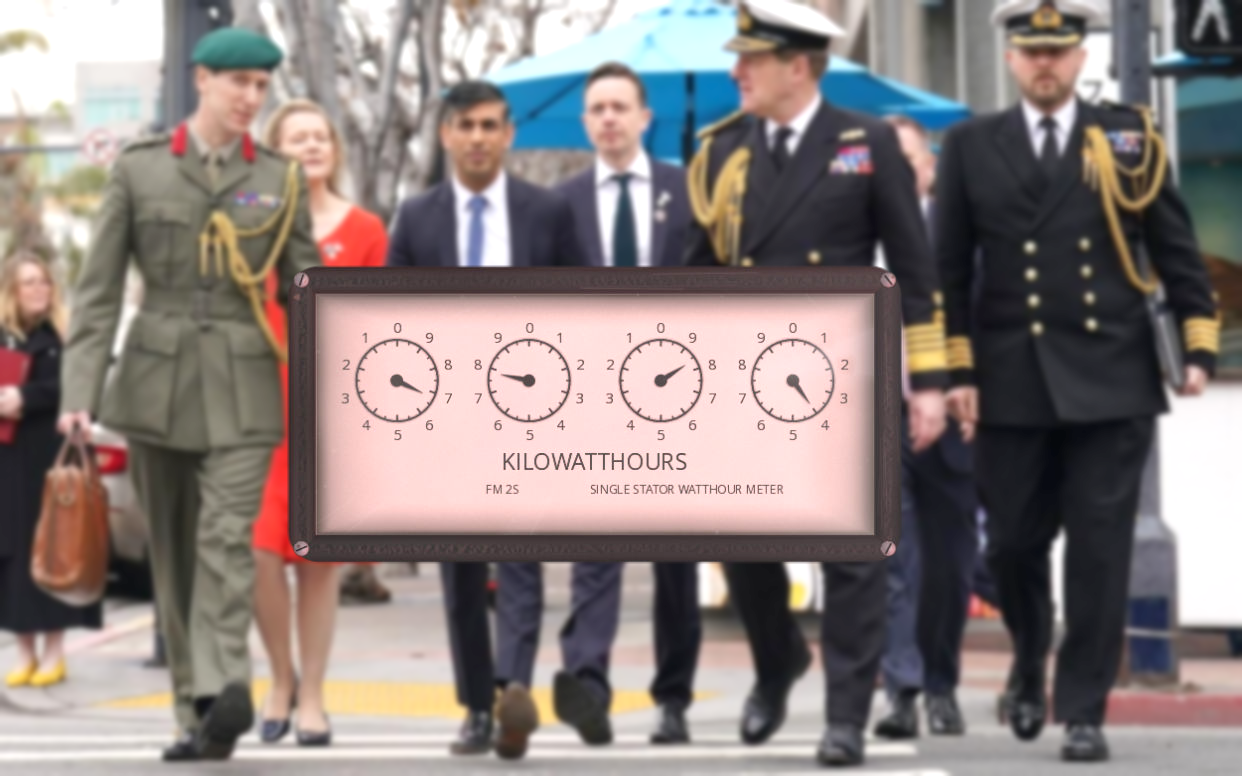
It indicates 6784 kWh
